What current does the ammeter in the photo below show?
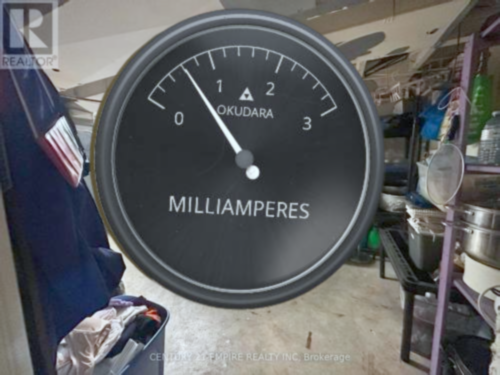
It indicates 0.6 mA
